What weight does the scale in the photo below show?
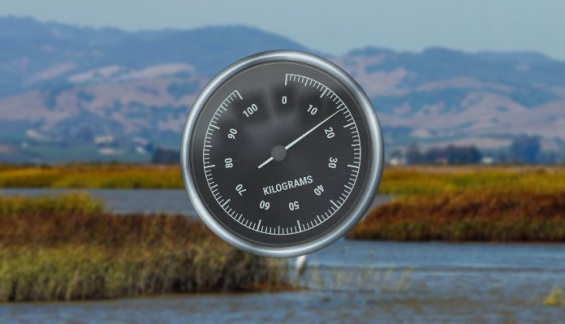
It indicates 16 kg
